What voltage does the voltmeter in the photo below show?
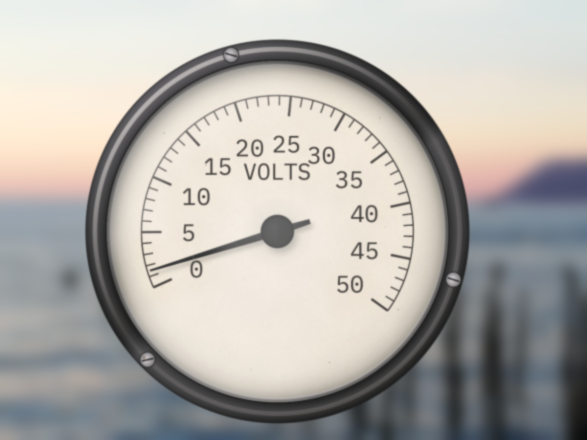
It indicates 1.5 V
